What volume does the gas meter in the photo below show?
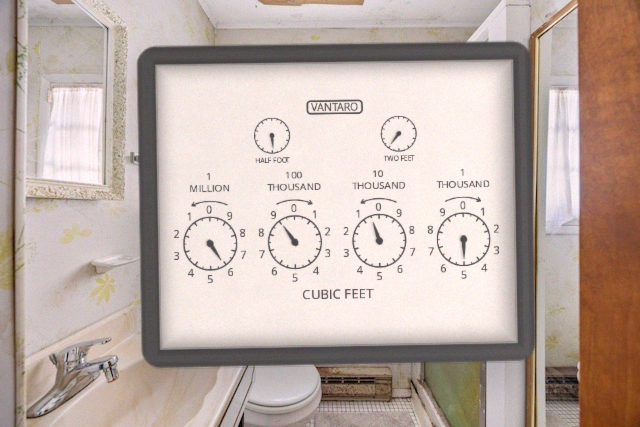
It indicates 590500 ft³
